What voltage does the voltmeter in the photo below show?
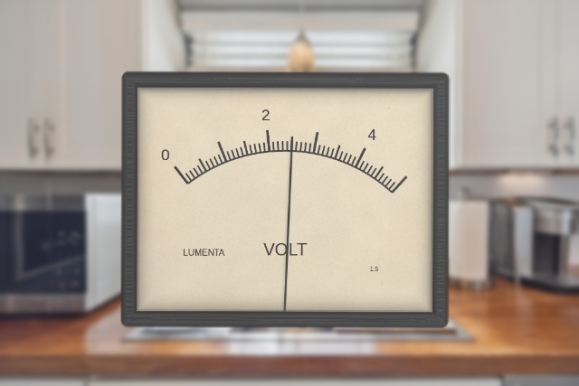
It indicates 2.5 V
